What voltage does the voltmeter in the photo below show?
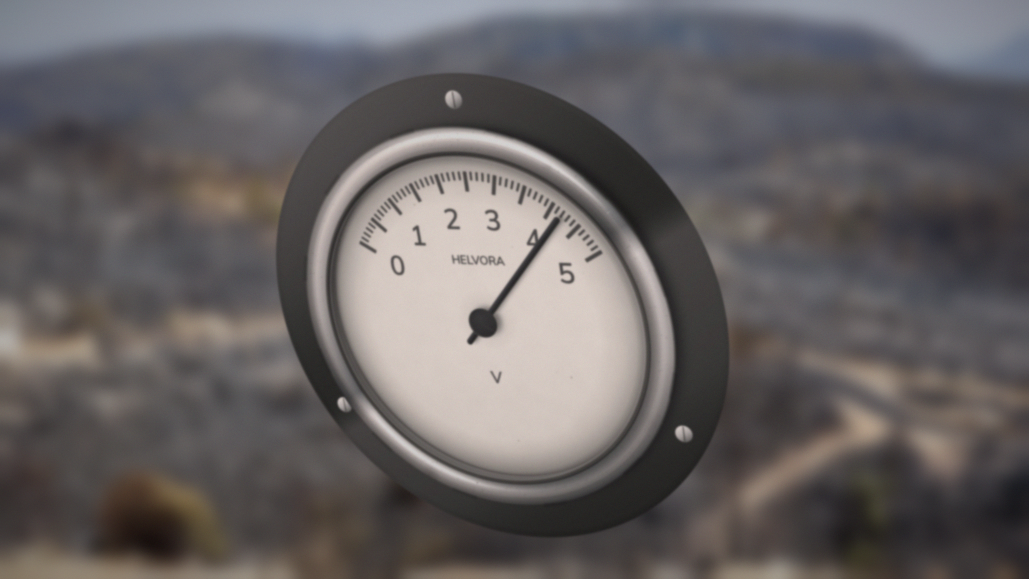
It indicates 4.2 V
